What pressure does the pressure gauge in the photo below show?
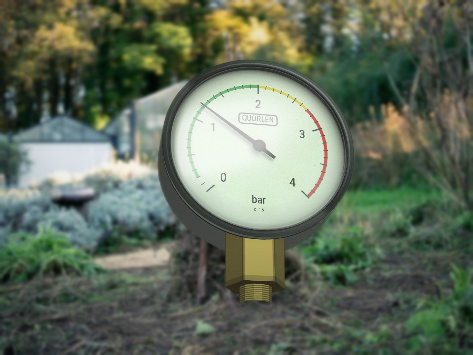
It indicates 1.2 bar
